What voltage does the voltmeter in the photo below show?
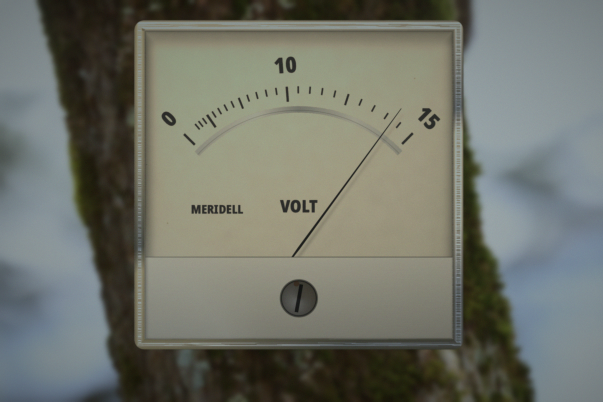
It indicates 14.25 V
